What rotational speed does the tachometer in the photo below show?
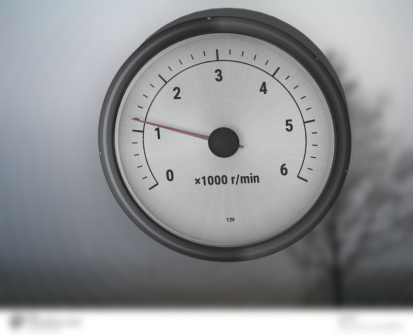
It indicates 1200 rpm
